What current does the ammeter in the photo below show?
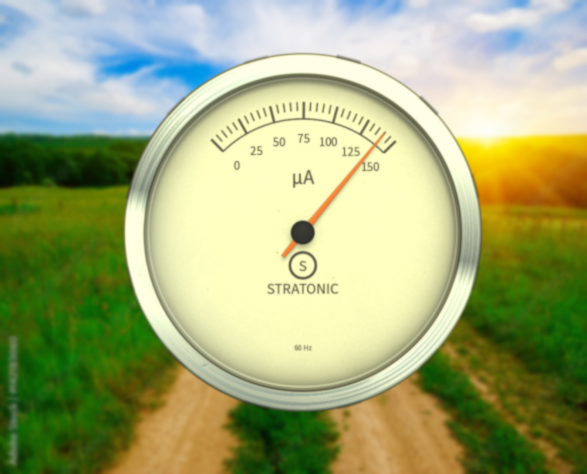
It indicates 140 µA
